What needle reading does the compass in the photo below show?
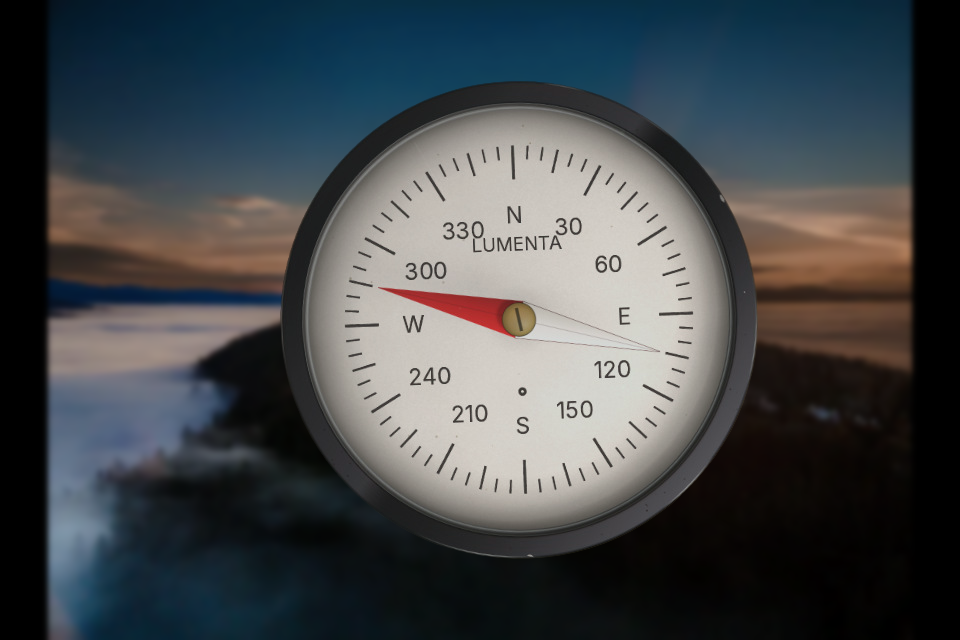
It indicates 285 °
